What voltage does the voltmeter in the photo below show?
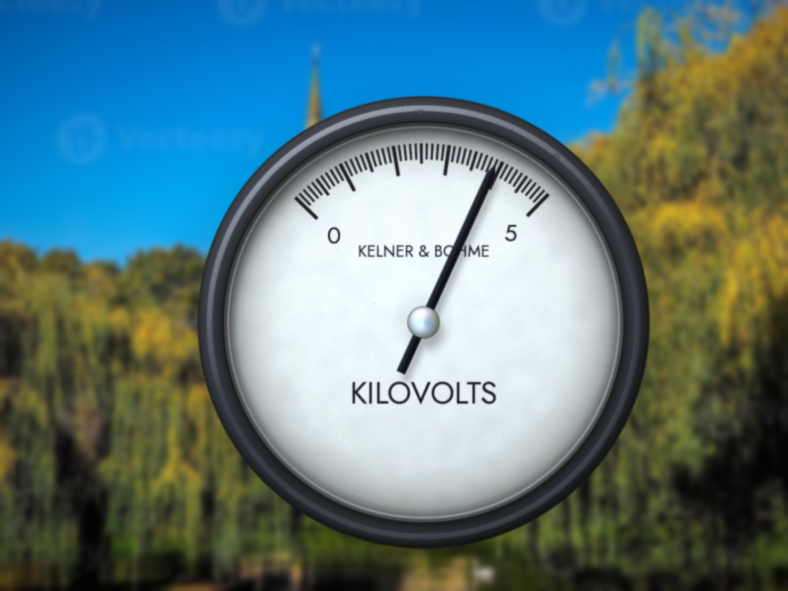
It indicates 3.9 kV
